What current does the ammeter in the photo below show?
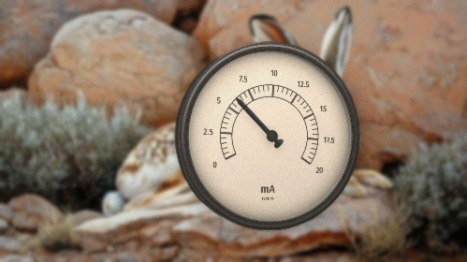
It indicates 6 mA
